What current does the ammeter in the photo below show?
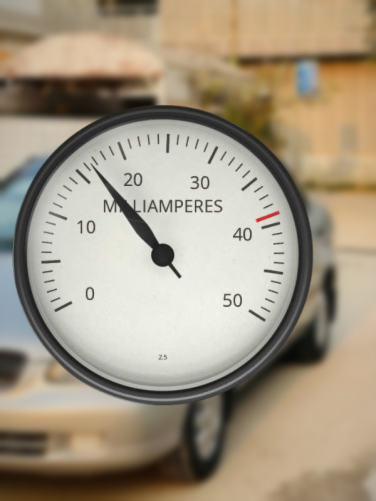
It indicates 16.5 mA
